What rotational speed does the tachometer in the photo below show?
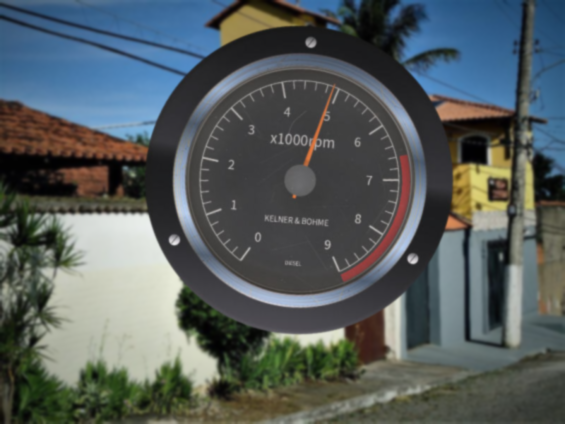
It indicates 4900 rpm
